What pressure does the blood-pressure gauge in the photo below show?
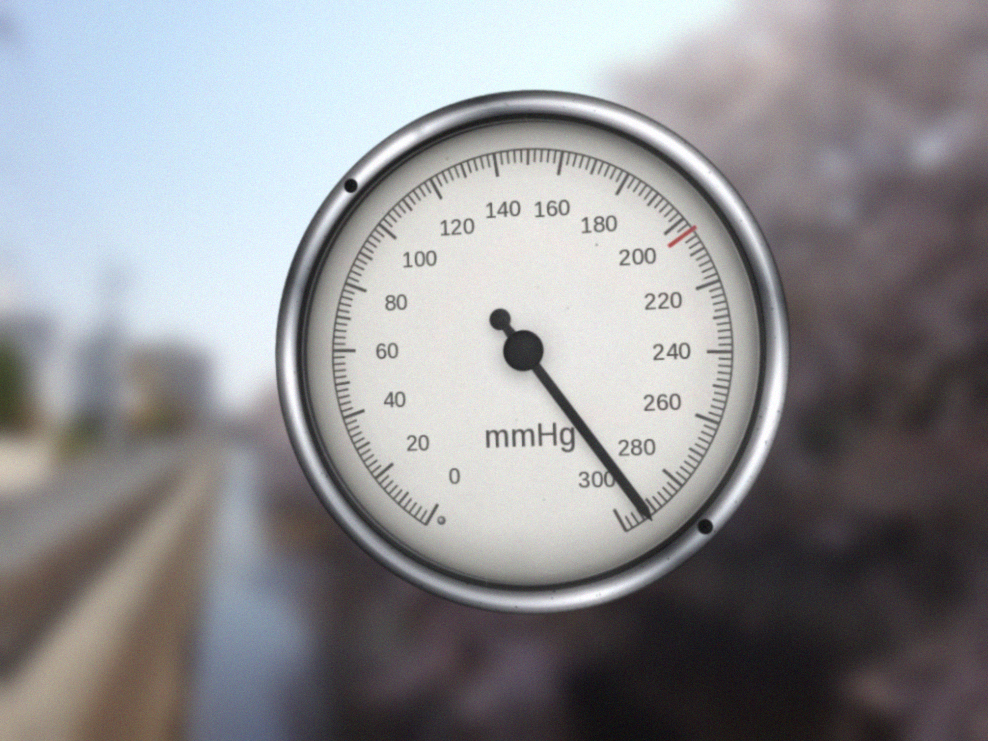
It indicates 292 mmHg
